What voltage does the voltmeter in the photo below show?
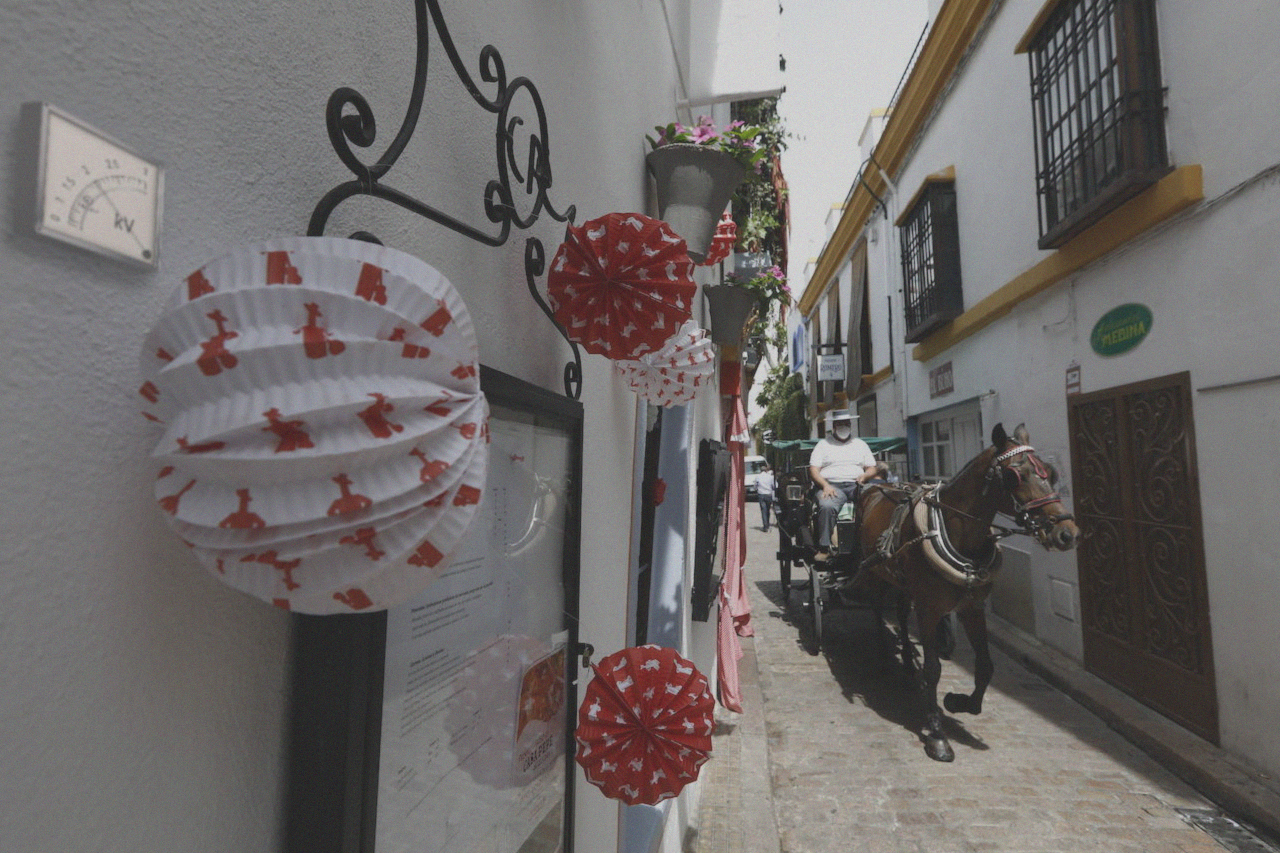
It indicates 2 kV
